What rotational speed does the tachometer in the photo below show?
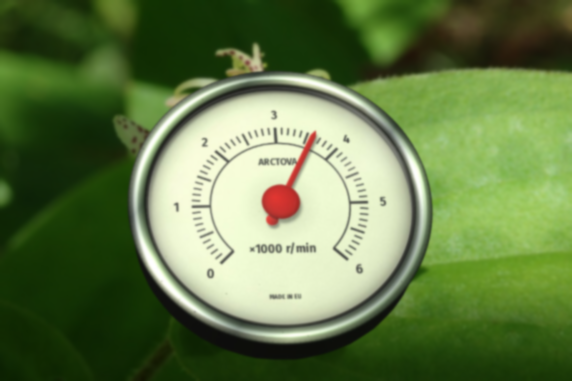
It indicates 3600 rpm
